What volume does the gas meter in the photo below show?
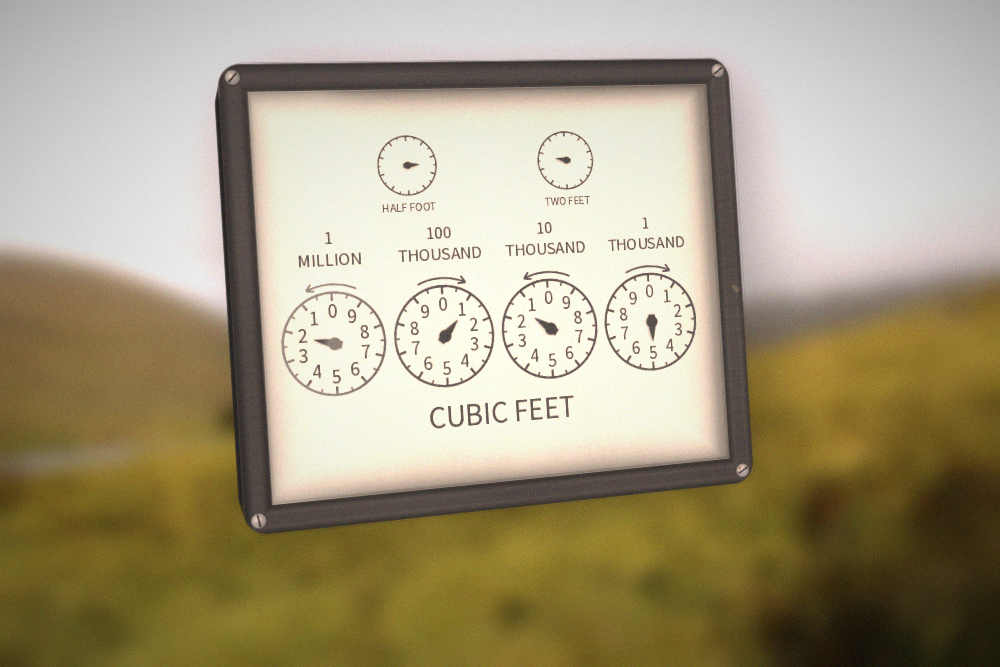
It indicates 211500 ft³
